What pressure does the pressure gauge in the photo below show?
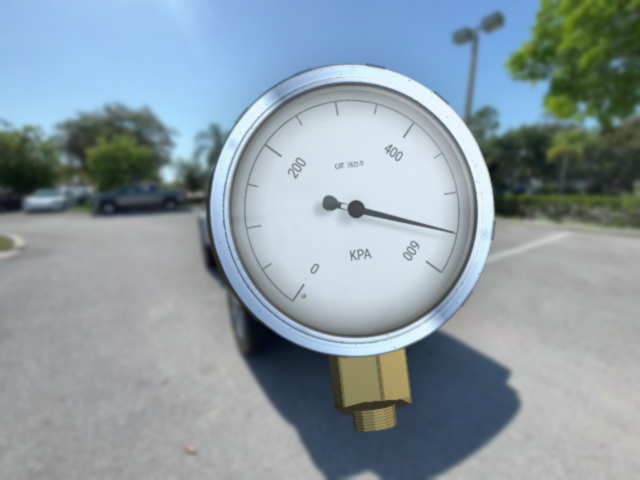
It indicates 550 kPa
